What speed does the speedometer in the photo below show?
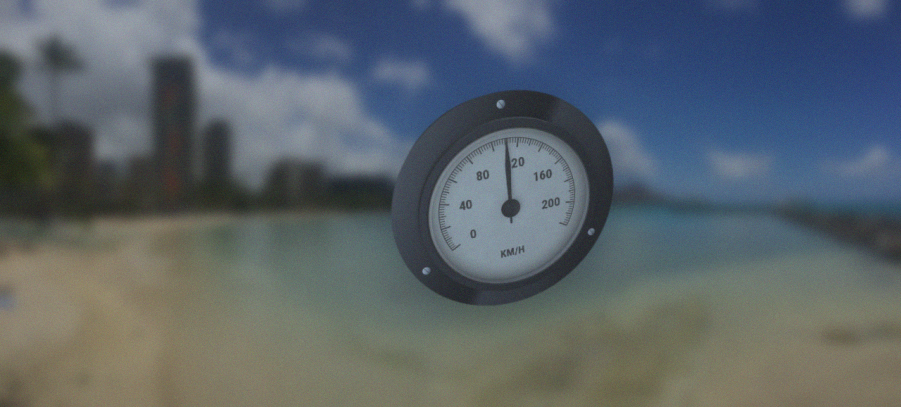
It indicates 110 km/h
